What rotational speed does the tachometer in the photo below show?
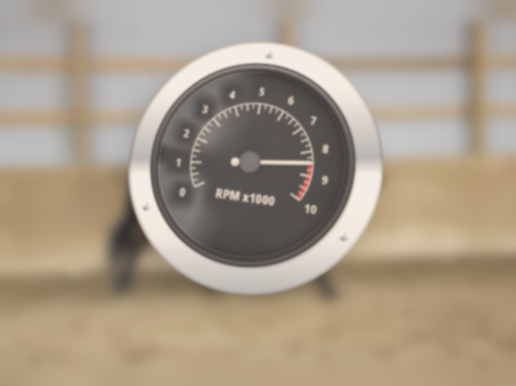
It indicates 8500 rpm
